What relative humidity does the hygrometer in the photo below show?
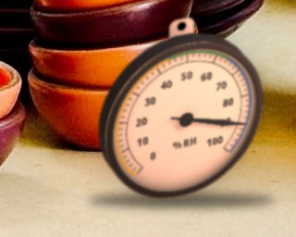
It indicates 90 %
